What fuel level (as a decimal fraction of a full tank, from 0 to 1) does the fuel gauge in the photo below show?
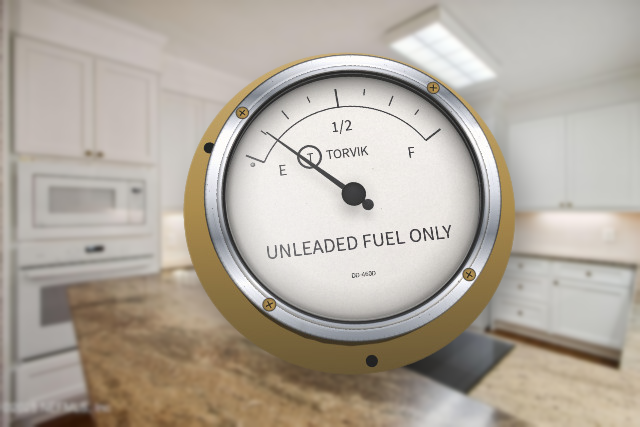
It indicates 0.125
